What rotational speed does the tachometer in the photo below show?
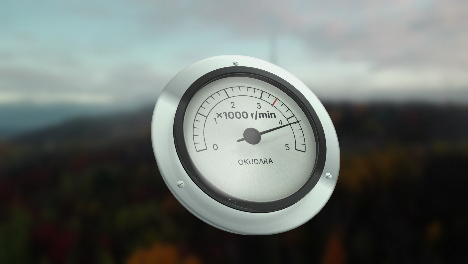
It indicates 4200 rpm
